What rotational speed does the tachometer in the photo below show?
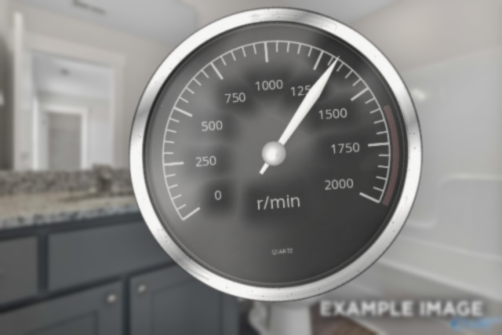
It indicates 1325 rpm
